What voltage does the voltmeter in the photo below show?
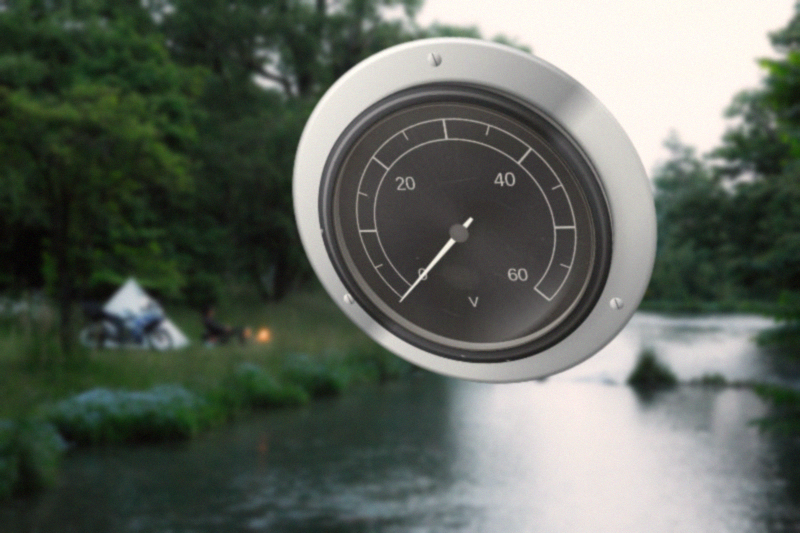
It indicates 0 V
